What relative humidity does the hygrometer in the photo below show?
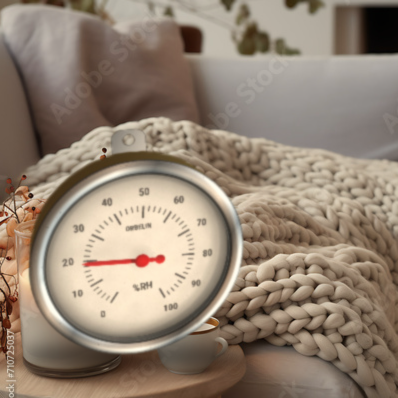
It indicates 20 %
